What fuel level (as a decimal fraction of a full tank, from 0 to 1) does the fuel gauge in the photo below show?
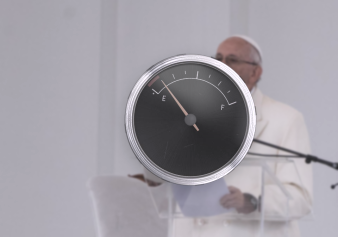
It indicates 0.125
